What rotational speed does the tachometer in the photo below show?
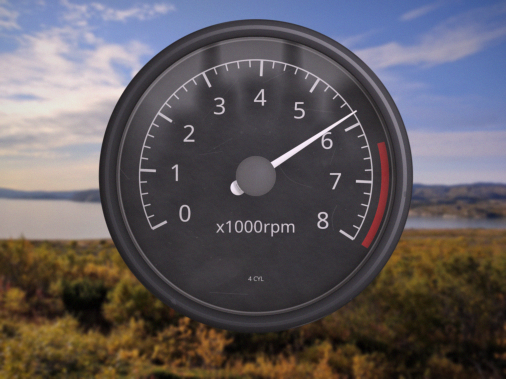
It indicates 5800 rpm
